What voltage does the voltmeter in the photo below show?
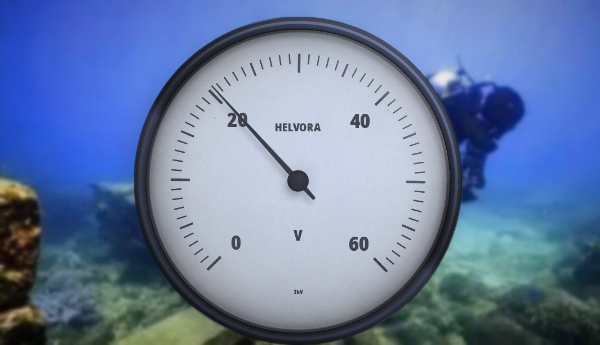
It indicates 20.5 V
